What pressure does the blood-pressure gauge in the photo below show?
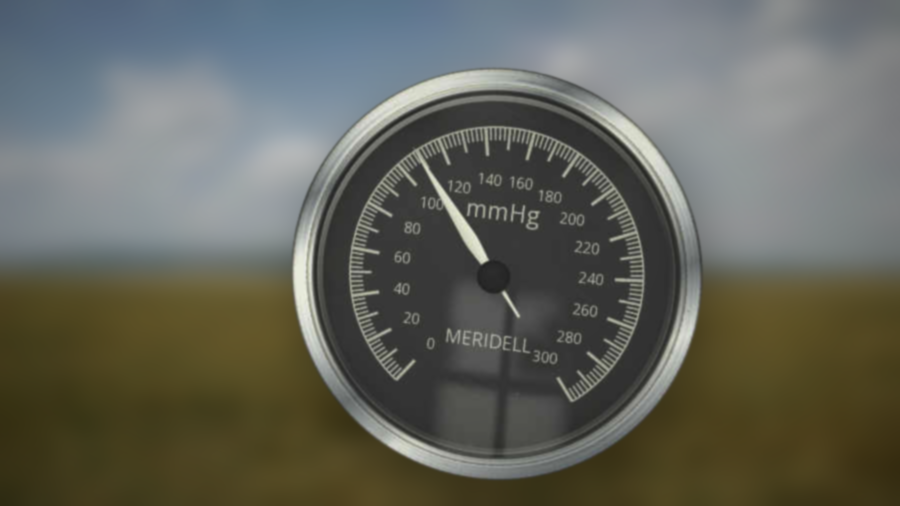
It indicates 110 mmHg
